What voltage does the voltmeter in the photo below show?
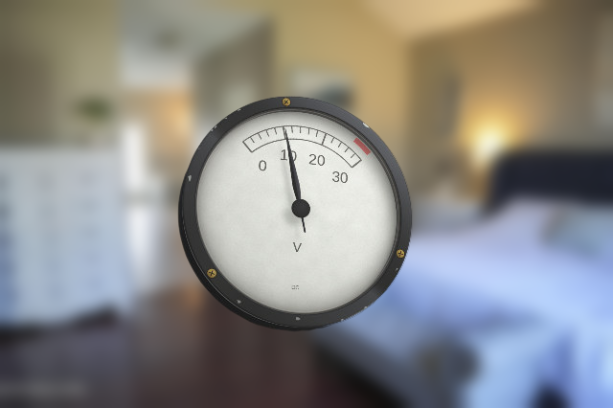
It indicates 10 V
